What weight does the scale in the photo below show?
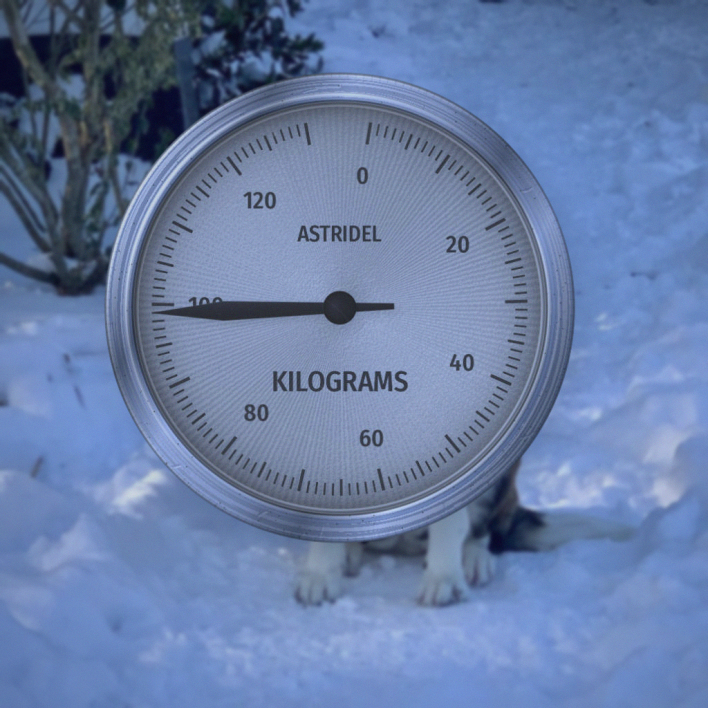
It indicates 99 kg
